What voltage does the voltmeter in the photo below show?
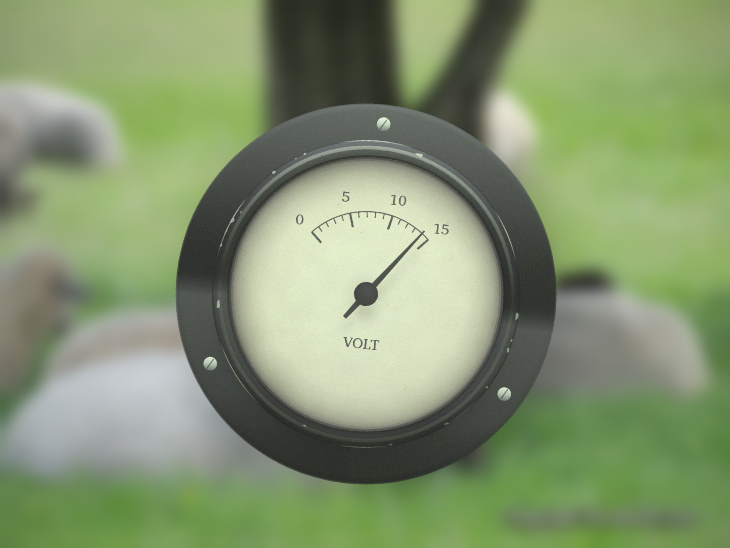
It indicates 14 V
